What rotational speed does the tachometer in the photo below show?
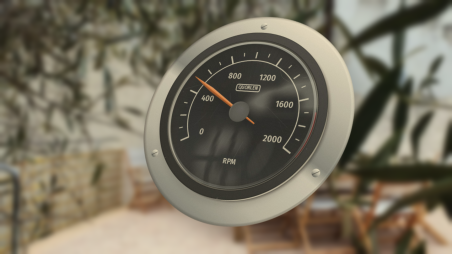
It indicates 500 rpm
